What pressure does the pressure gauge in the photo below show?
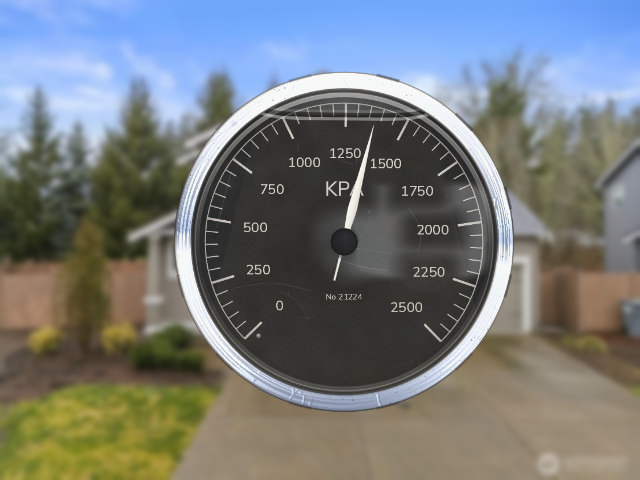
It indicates 1375 kPa
